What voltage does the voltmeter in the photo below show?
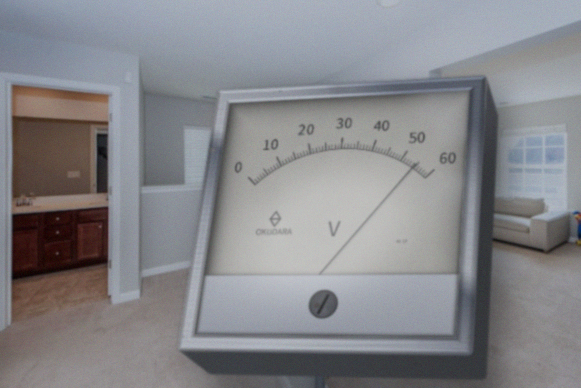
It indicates 55 V
